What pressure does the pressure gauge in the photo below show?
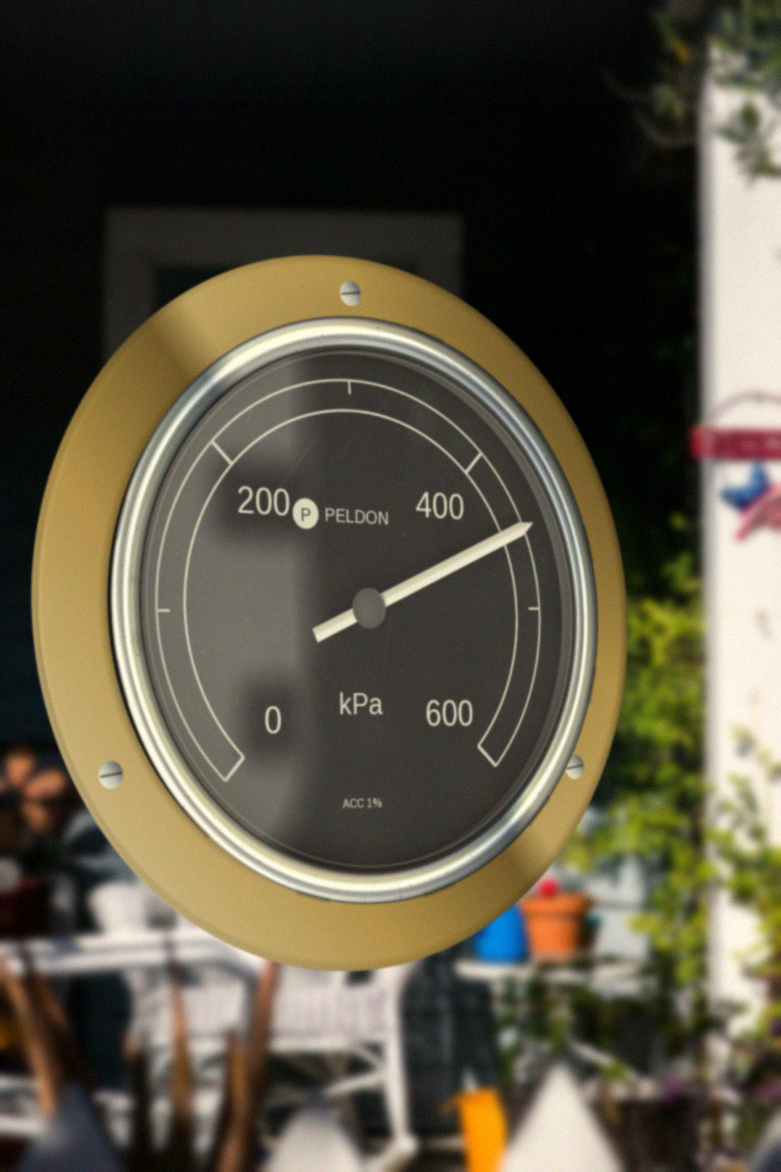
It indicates 450 kPa
